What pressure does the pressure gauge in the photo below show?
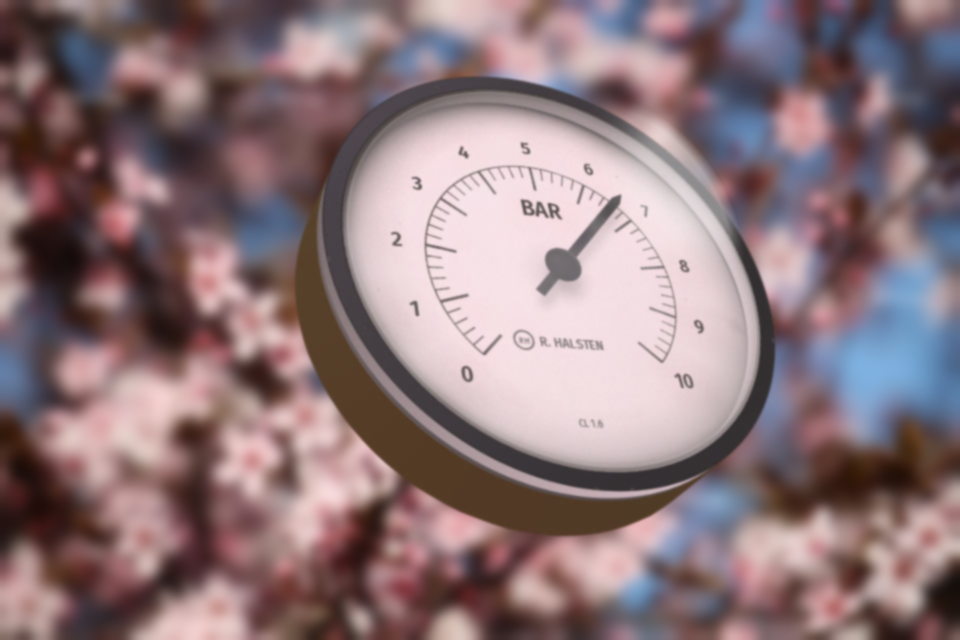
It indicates 6.6 bar
